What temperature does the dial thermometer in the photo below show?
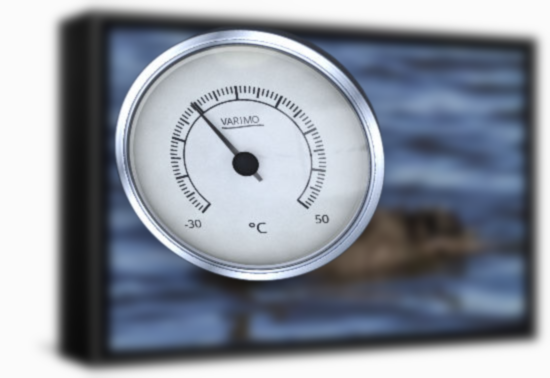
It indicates 0 °C
